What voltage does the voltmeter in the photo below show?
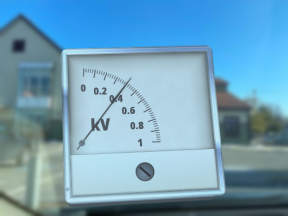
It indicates 0.4 kV
